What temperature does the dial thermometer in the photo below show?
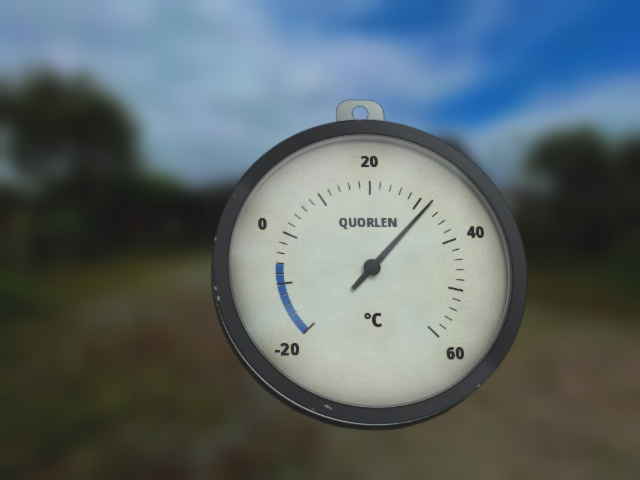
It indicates 32 °C
